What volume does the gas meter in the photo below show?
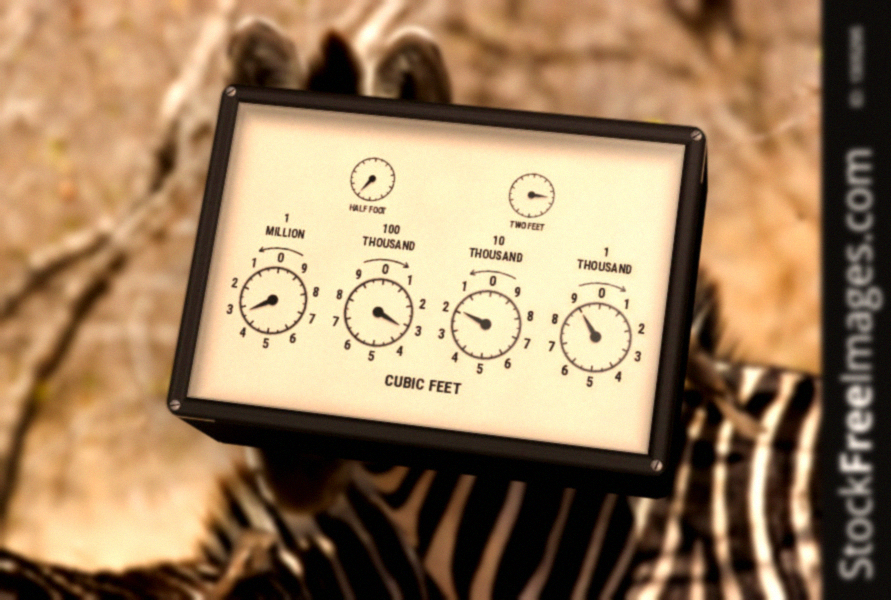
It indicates 331900 ft³
